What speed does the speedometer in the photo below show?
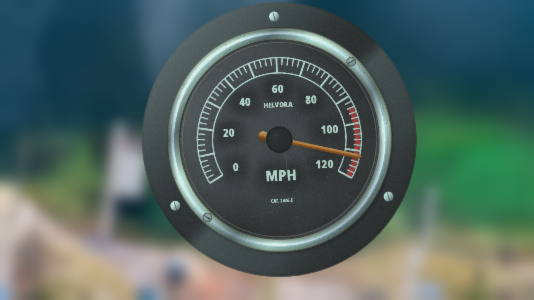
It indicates 112 mph
